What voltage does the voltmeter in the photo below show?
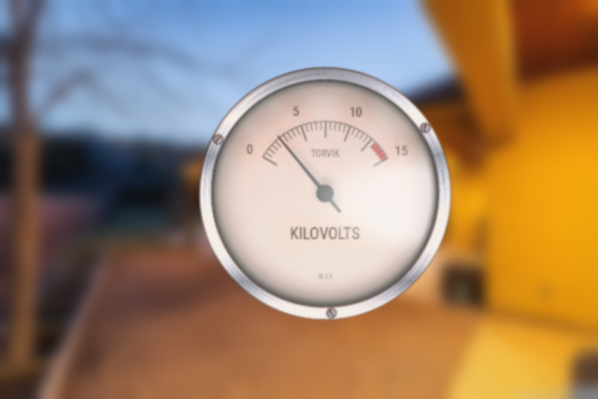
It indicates 2.5 kV
